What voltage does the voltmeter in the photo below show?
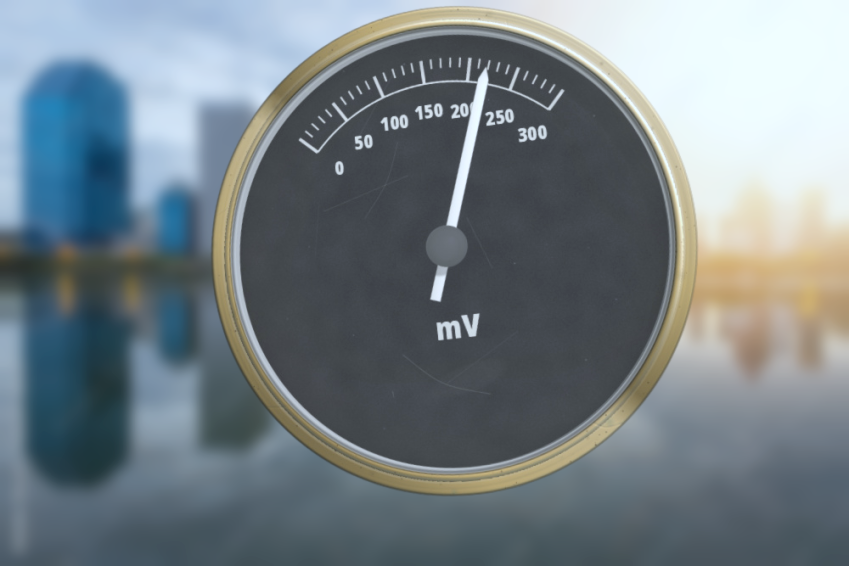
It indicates 220 mV
